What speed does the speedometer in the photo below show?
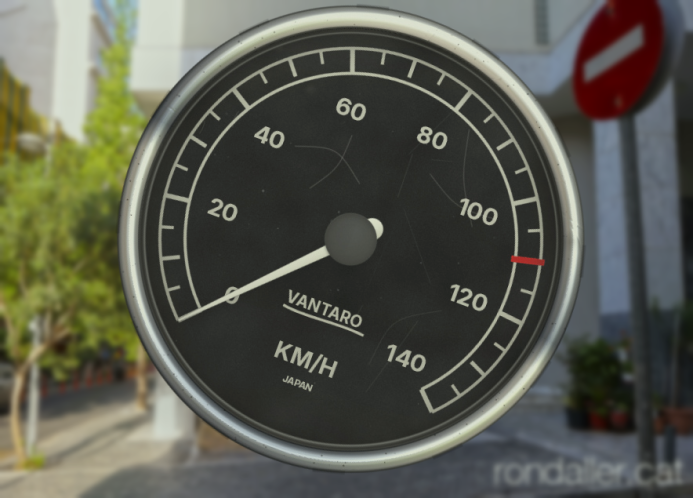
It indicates 0 km/h
